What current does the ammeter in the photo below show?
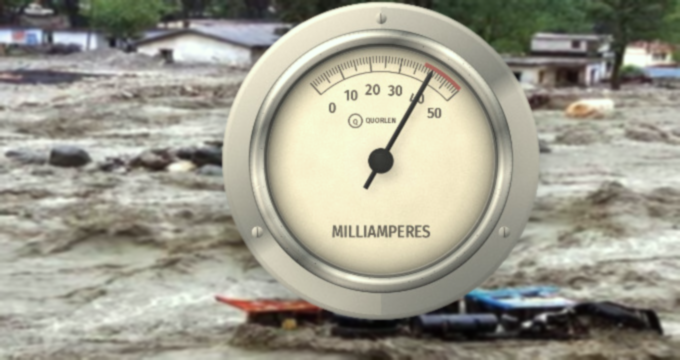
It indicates 40 mA
